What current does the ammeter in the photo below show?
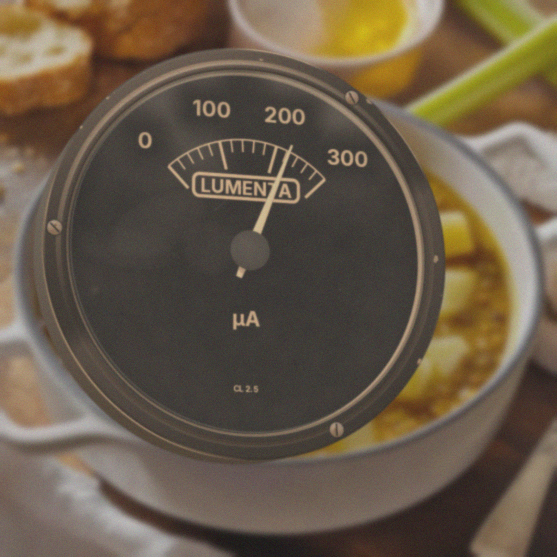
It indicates 220 µA
